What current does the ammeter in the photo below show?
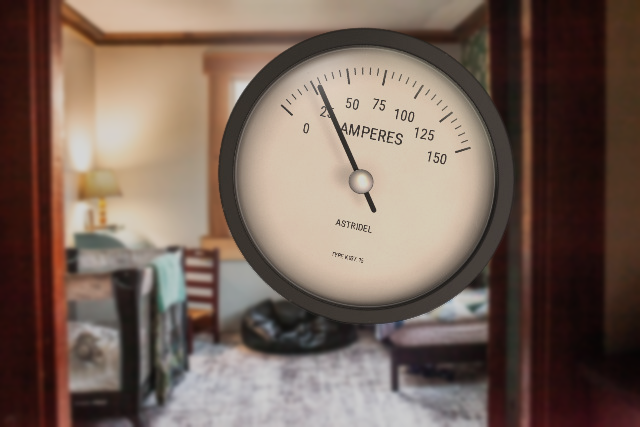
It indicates 30 A
